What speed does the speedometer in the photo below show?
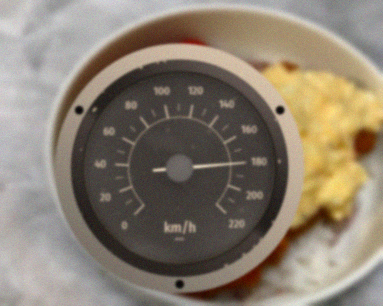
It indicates 180 km/h
